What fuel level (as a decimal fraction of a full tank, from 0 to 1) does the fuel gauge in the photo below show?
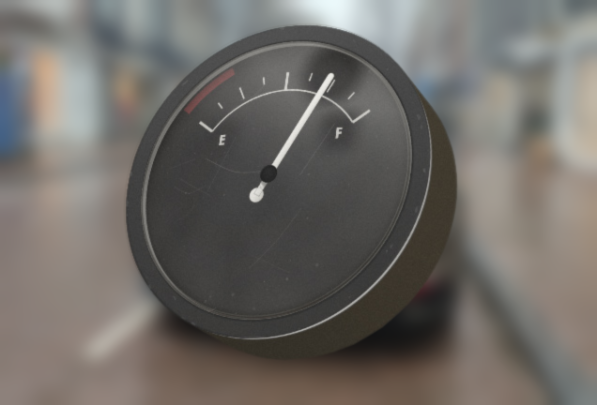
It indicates 0.75
